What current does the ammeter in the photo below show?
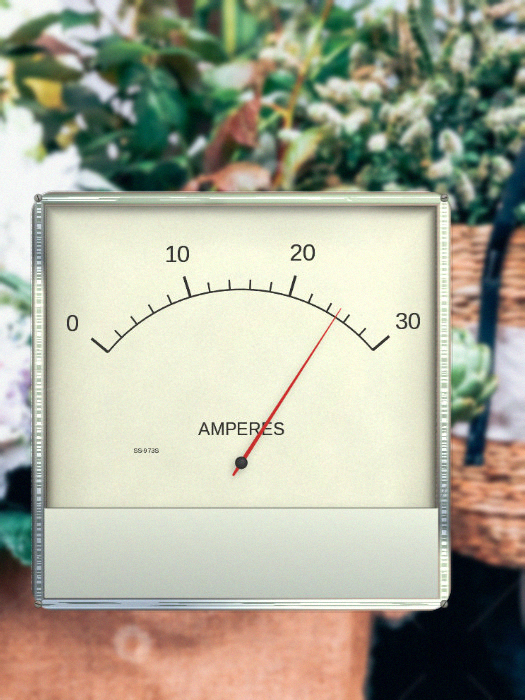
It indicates 25 A
